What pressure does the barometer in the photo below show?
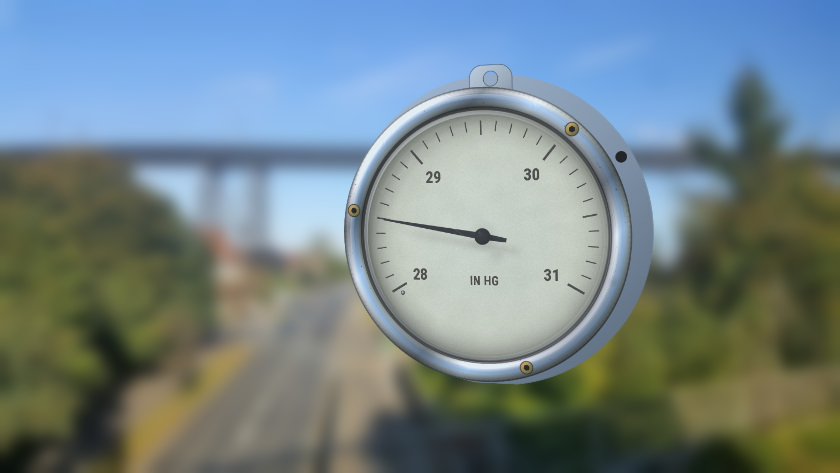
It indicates 28.5 inHg
